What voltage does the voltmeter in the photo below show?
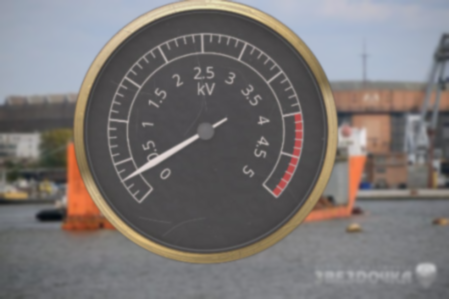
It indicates 0.3 kV
